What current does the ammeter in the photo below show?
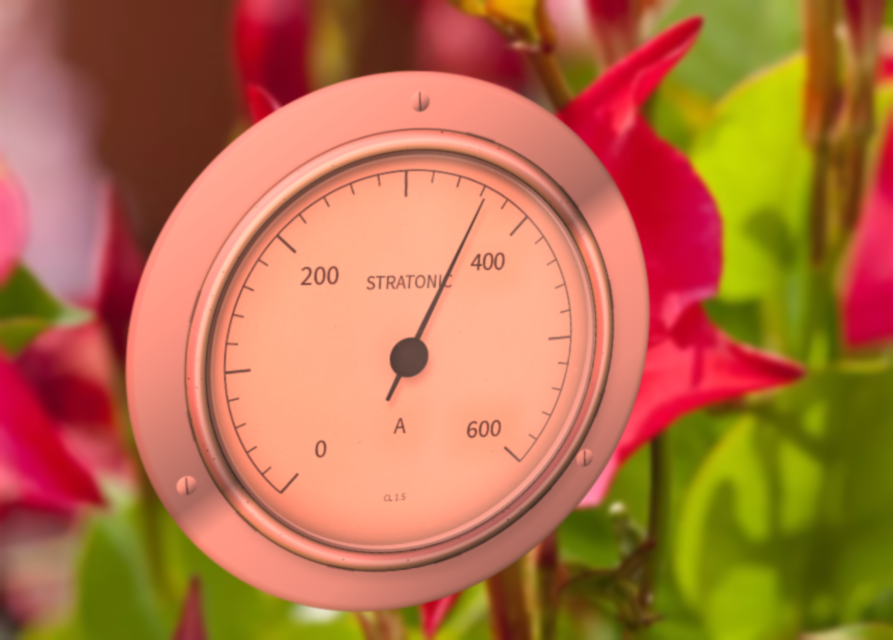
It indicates 360 A
